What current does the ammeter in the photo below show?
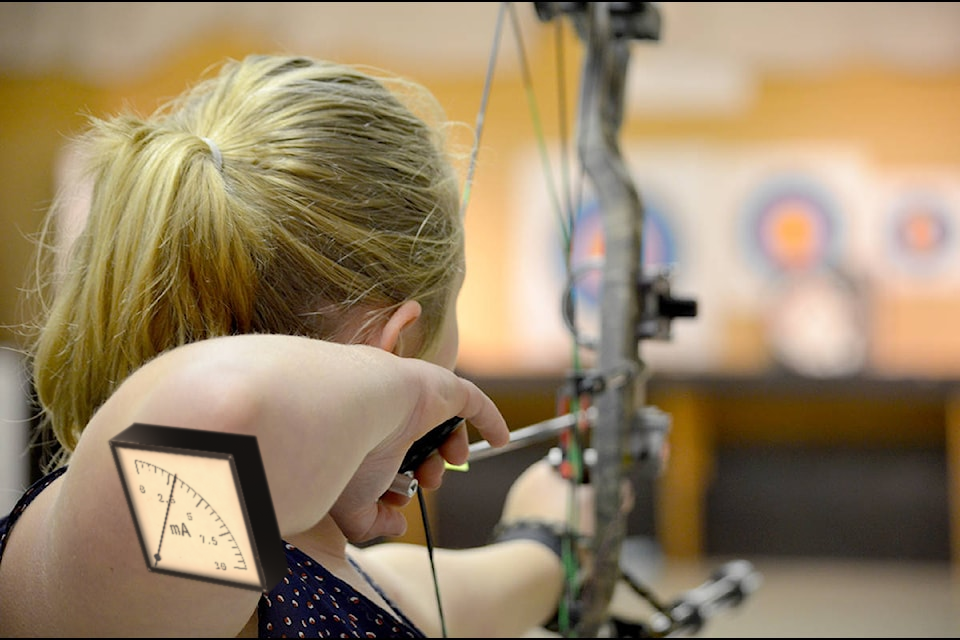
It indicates 3 mA
